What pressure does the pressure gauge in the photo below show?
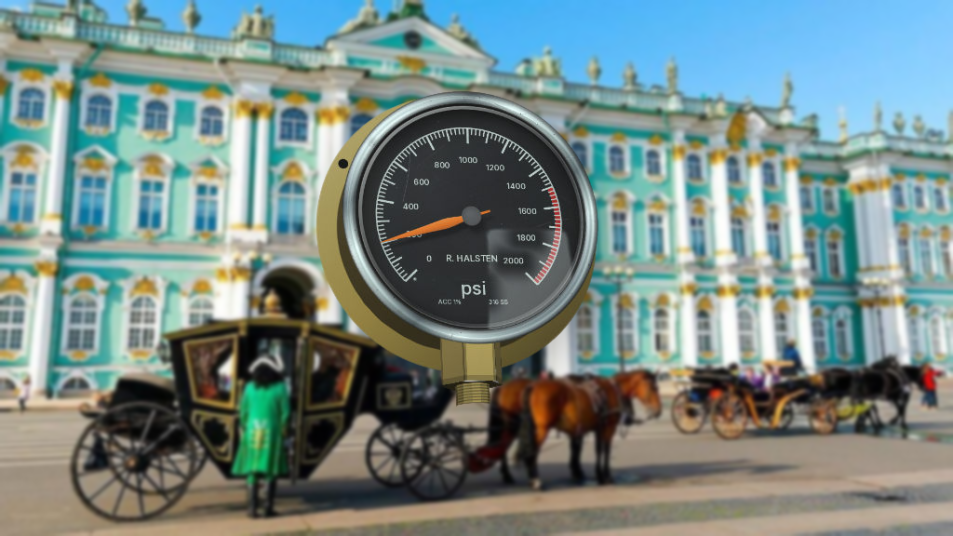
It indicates 200 psi
